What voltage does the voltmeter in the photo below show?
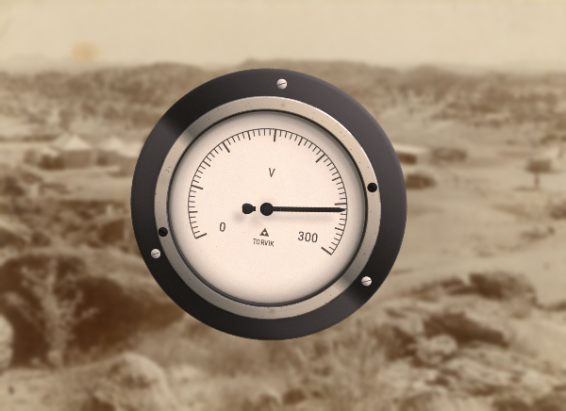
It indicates 255 V
